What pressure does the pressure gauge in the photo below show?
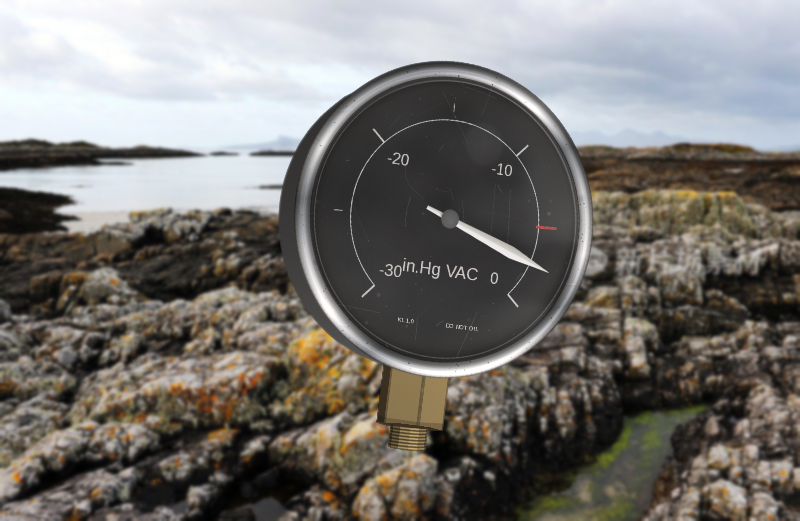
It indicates -2.5 inHg
